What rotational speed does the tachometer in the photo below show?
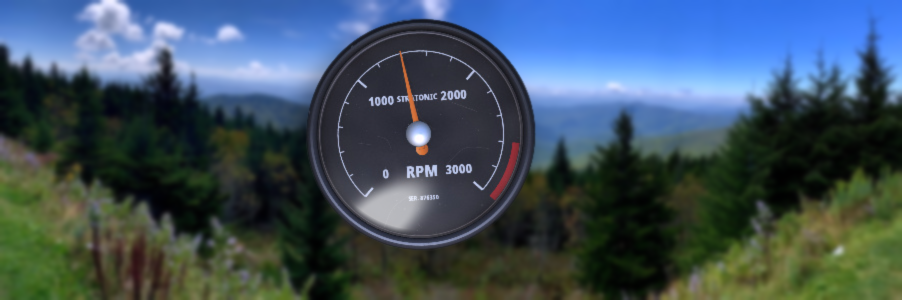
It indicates 1400 rpm
